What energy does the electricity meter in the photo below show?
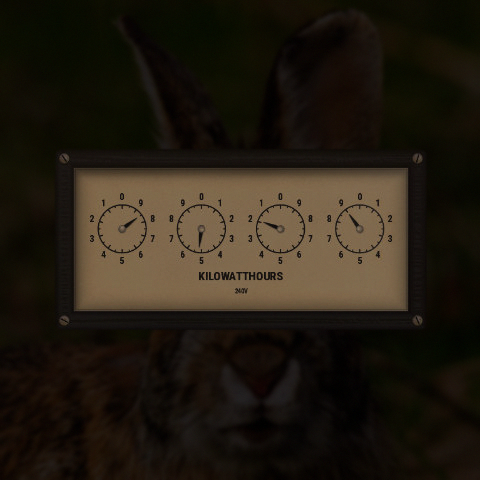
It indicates 8519 kWh
